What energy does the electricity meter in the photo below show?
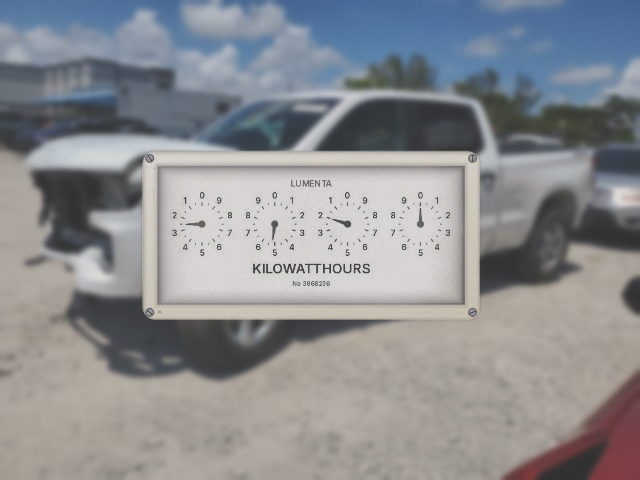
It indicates 2520 kWh
